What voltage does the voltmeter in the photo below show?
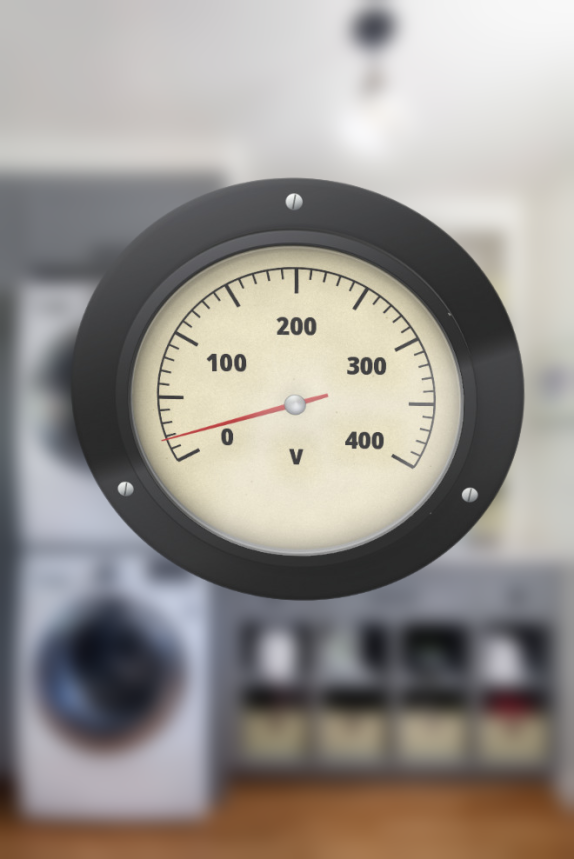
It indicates 20 V
